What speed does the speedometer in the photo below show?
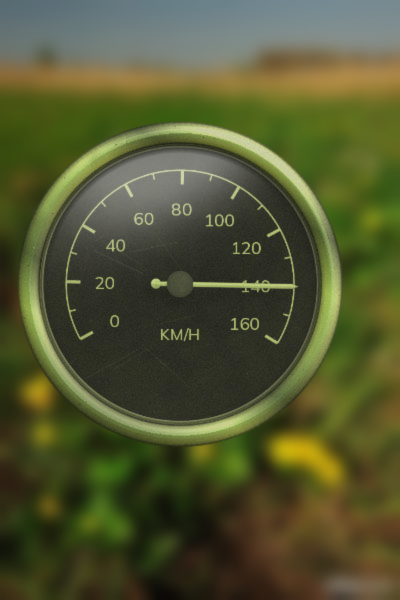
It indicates 140 km/h
